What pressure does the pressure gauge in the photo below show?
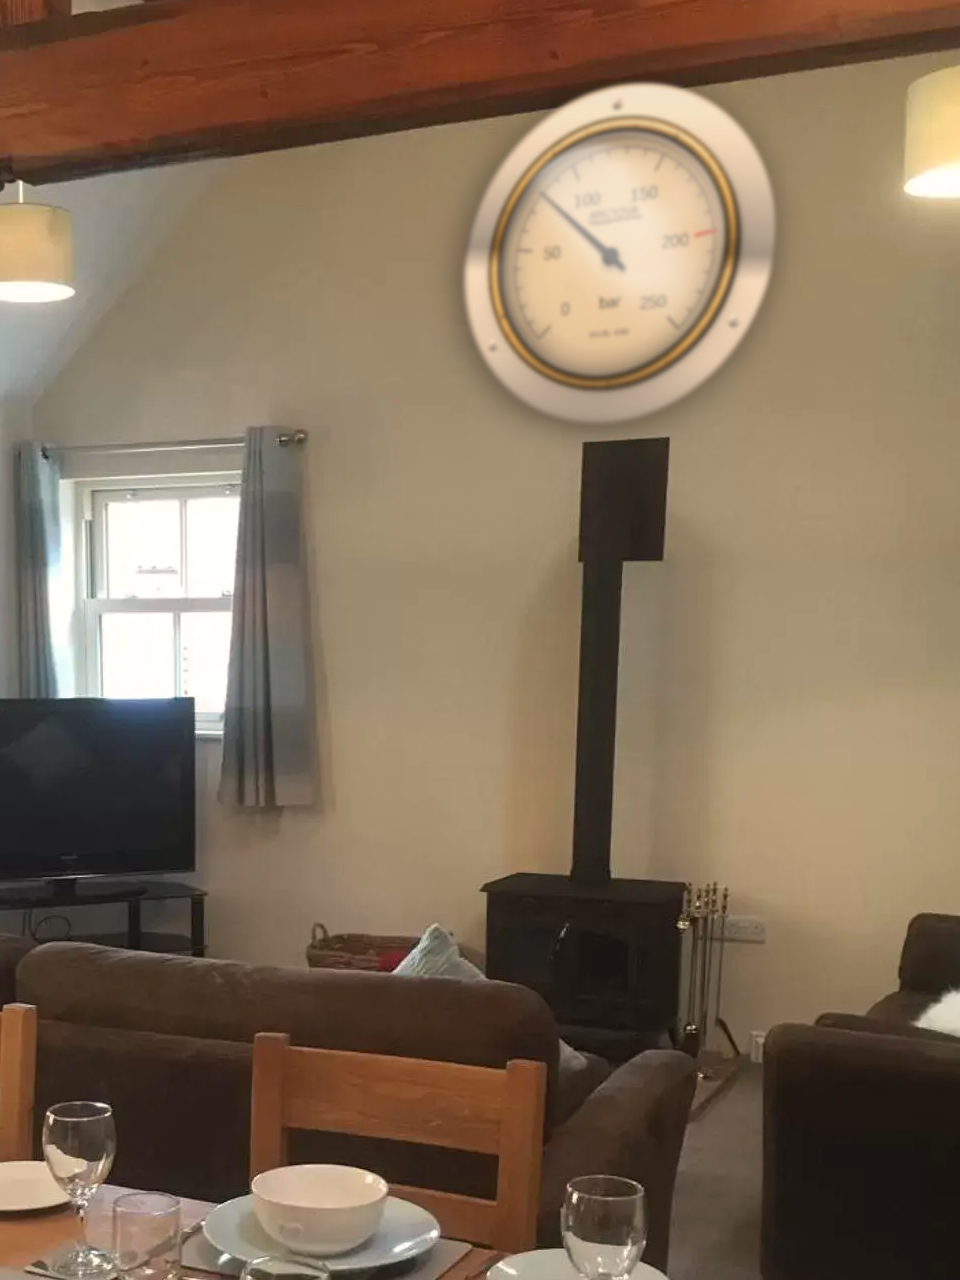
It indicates 80 bar
